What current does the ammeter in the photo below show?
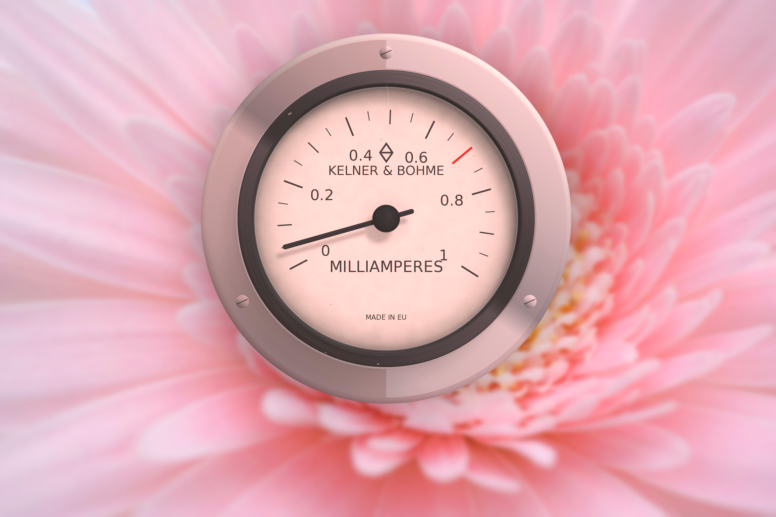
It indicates 0.05 mA
